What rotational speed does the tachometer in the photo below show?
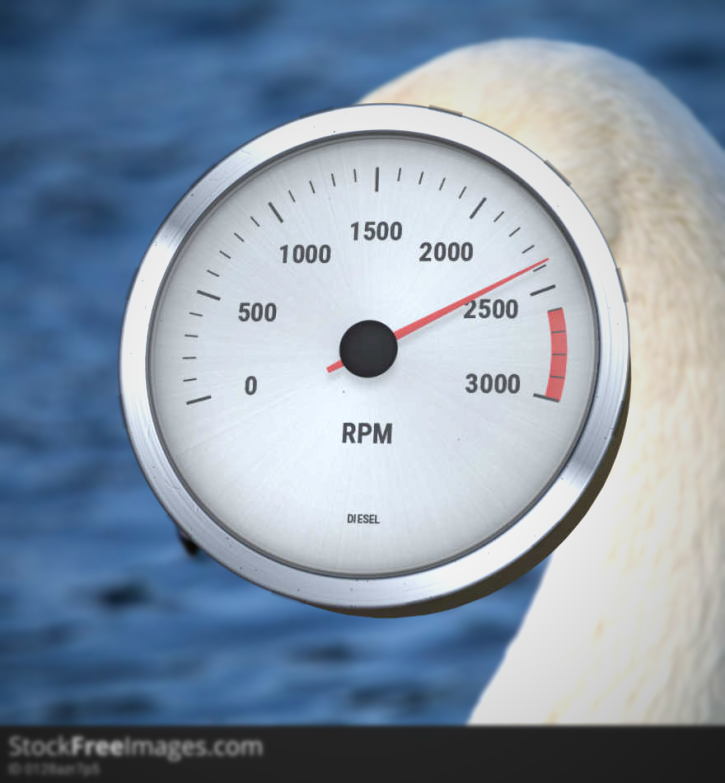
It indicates 2400 rpm
